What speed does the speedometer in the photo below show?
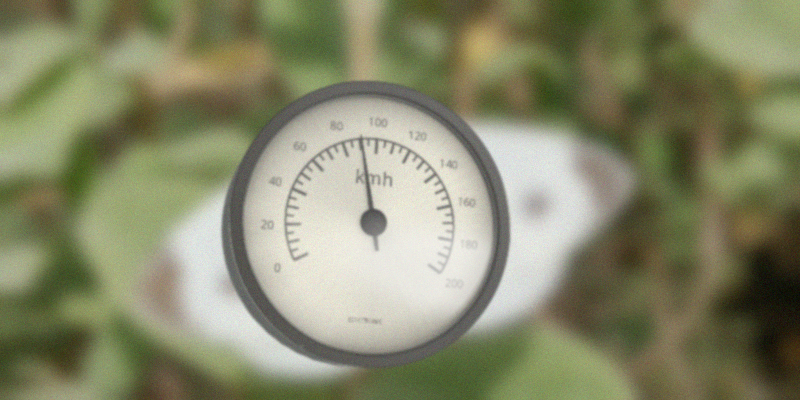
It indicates 90 km/h
